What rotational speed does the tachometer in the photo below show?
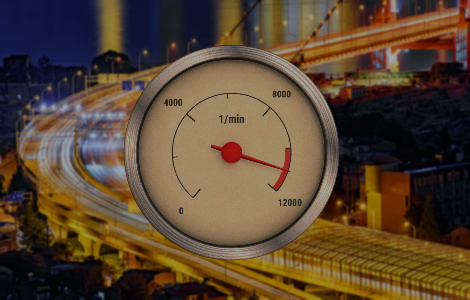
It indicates 11000 rpm
